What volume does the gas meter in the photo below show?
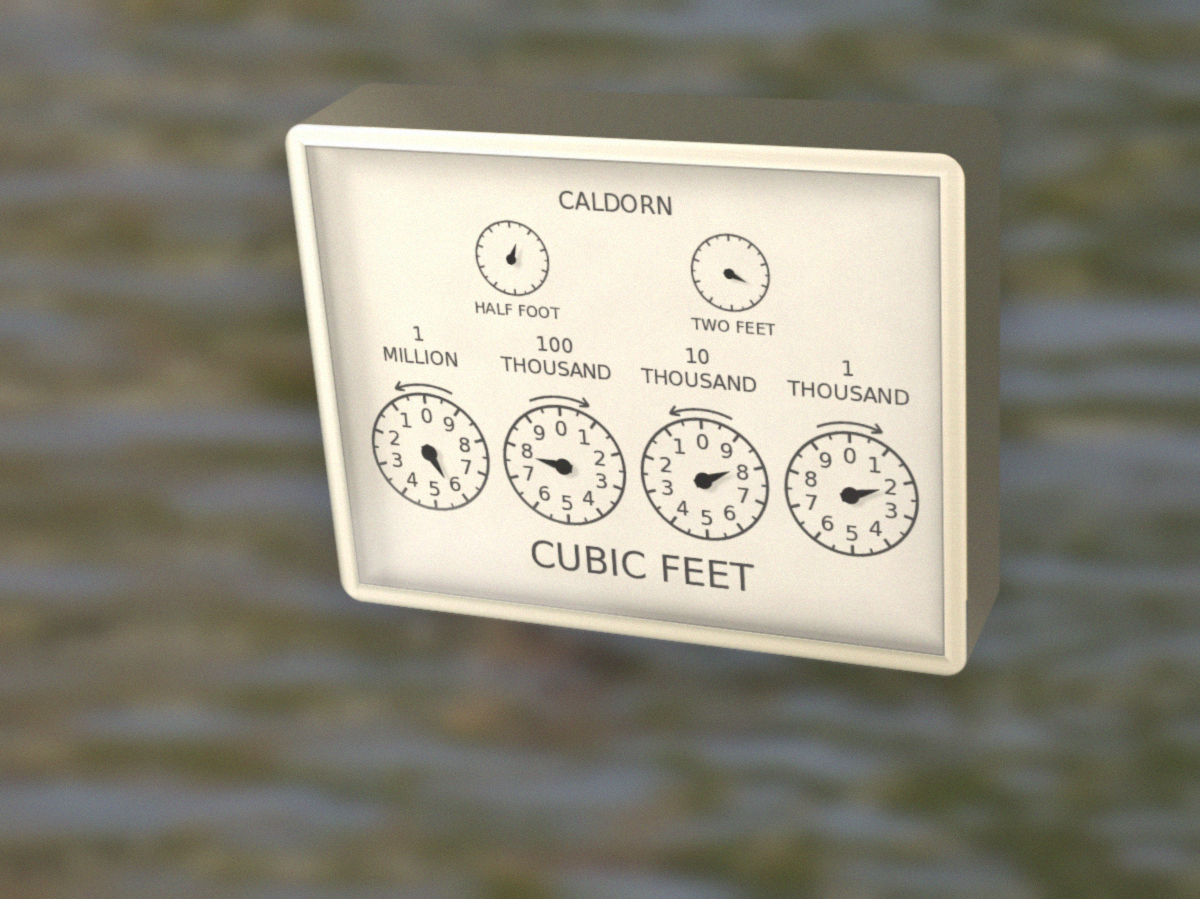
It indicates 578200 ft³
